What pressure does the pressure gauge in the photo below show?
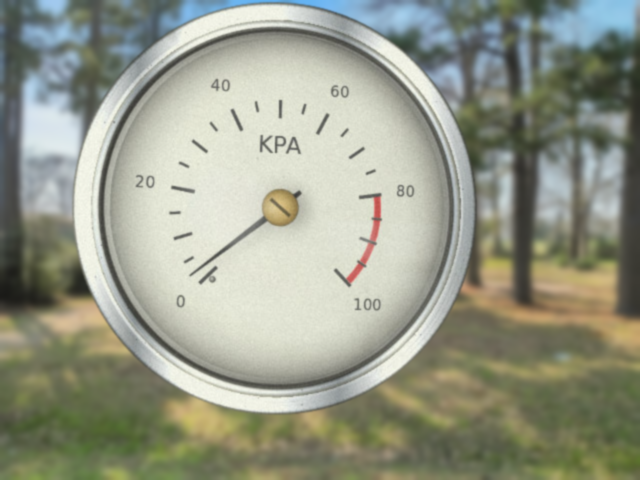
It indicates 2.5 kPa
